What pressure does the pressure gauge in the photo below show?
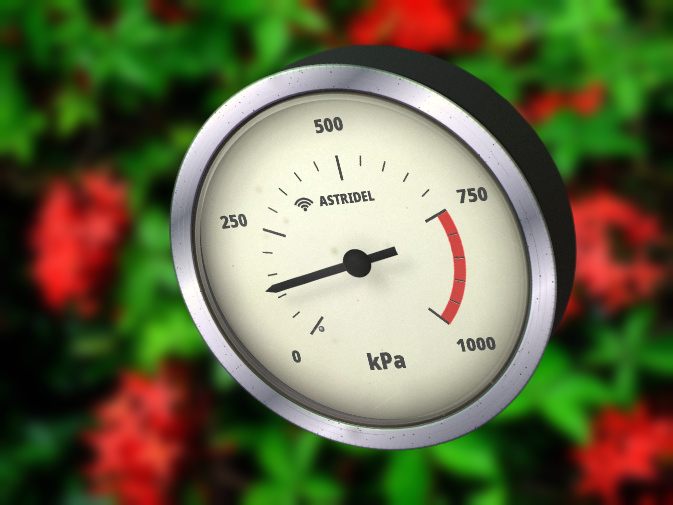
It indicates 125 kPa
